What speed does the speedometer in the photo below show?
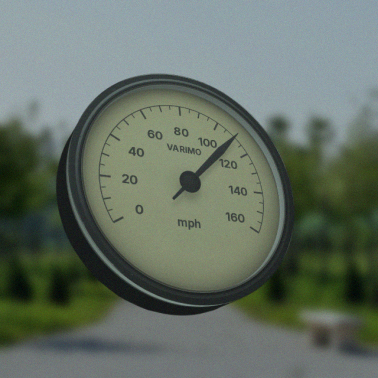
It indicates 110 mph
